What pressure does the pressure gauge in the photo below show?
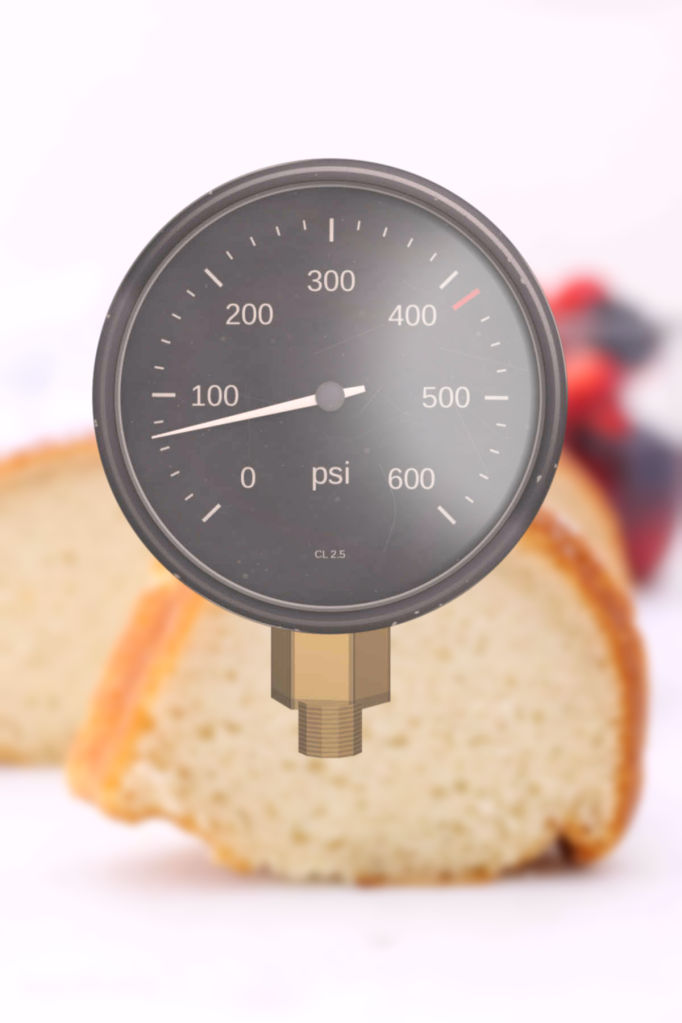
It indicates 70 psi
